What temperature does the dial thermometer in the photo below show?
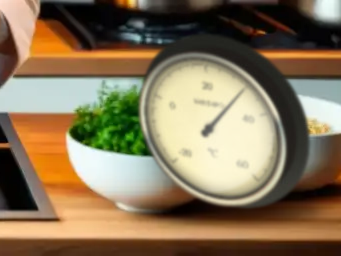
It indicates 32 °C
